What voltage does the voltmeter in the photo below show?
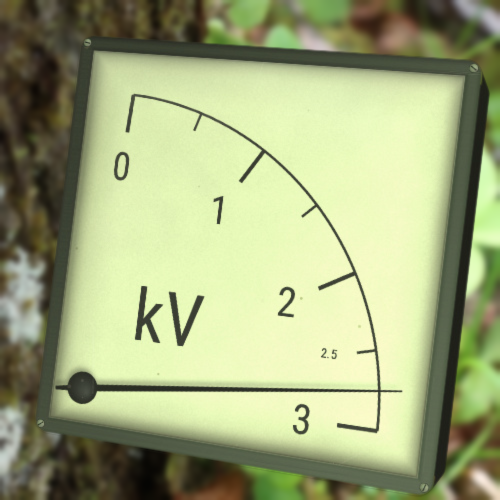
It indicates 2.75 kV
